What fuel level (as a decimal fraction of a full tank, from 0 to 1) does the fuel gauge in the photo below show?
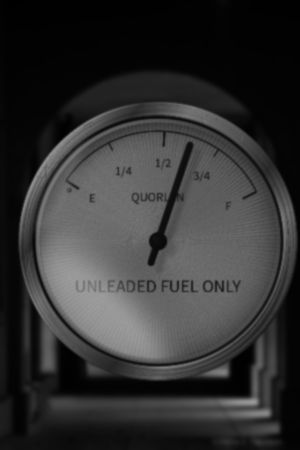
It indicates 0.625
